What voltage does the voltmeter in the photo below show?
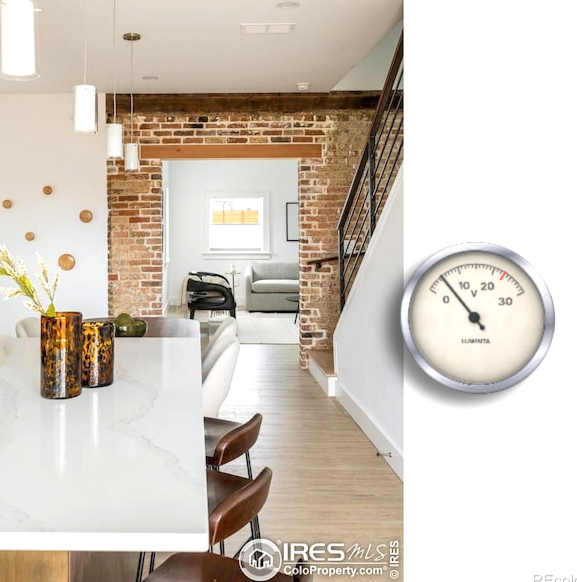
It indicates 5 V
